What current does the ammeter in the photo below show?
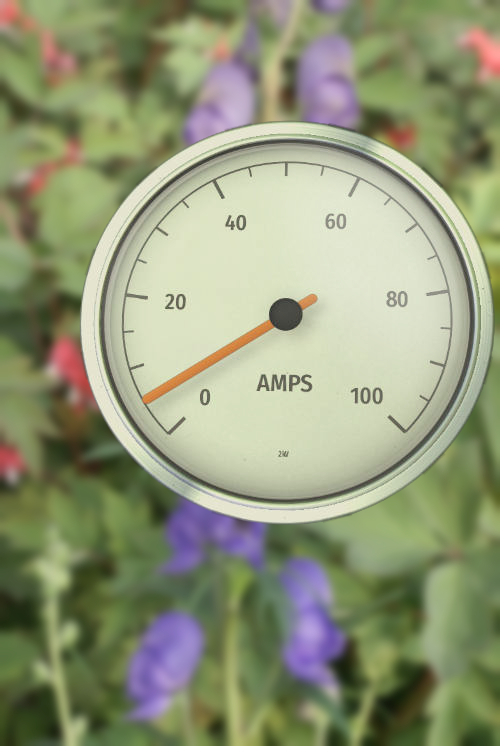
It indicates 5 A
